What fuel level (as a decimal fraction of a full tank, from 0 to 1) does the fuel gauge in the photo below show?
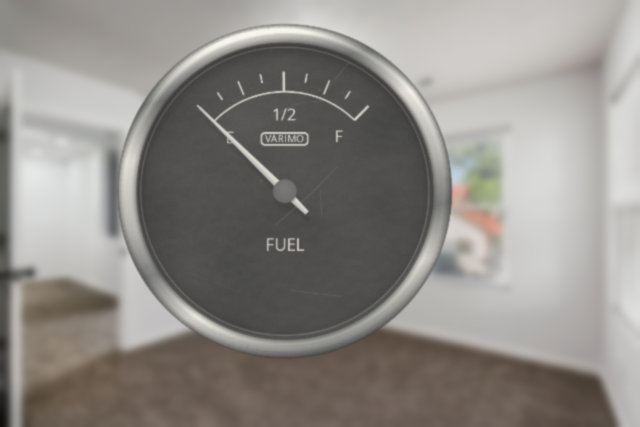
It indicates 0
